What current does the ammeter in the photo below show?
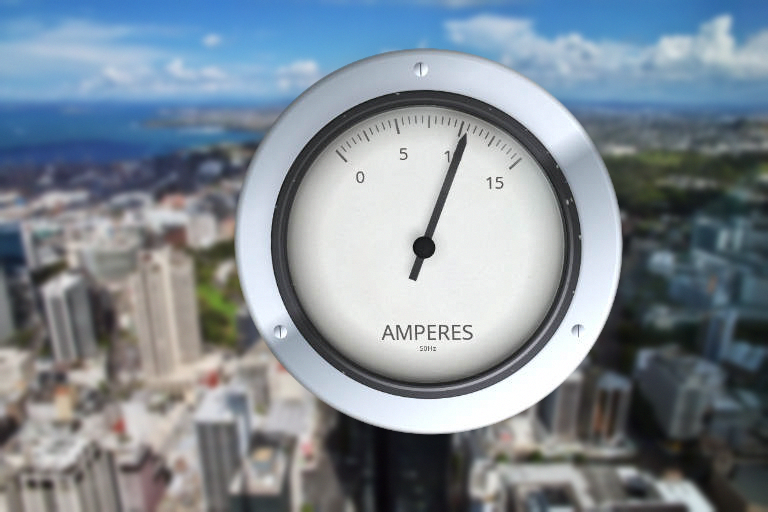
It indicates 10.5 A
